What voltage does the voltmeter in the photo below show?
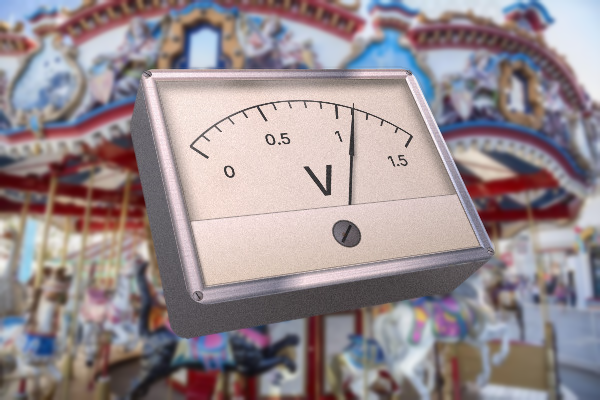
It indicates 1.1 V
